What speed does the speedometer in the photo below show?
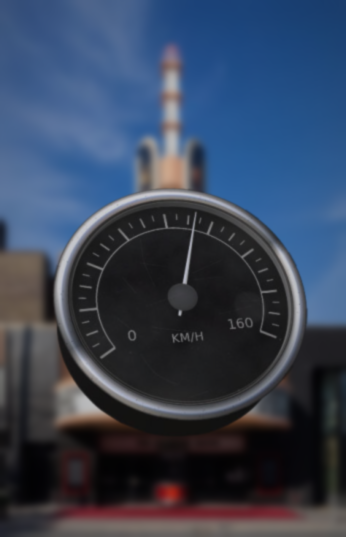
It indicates 92.5 km/h
